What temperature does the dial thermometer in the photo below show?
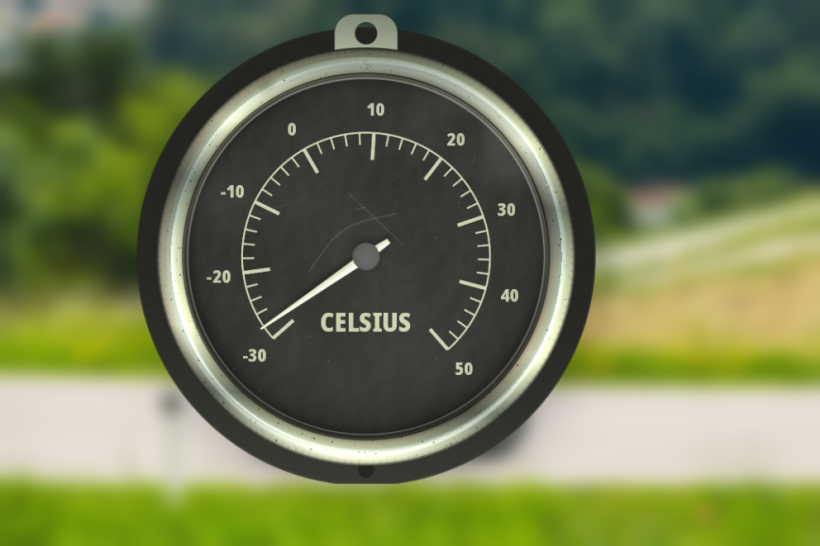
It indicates -28 °C
